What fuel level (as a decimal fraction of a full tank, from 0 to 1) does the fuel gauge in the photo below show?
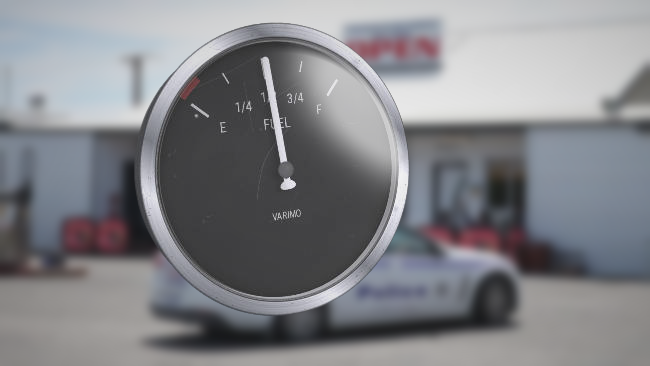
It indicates 0.5
